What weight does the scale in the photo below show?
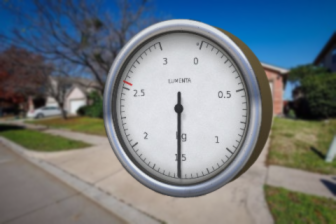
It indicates 1.5 kg
